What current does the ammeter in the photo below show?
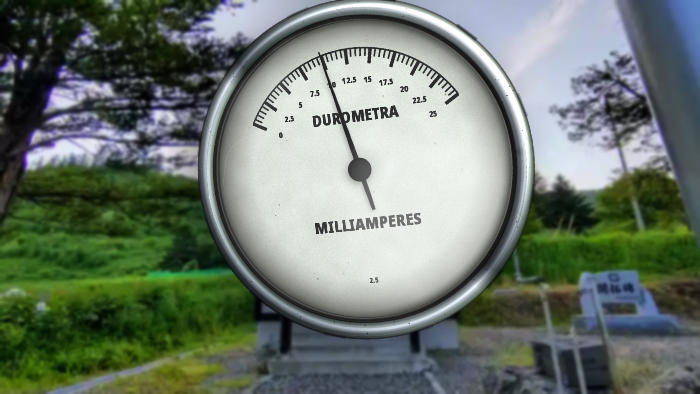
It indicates 10 mA
